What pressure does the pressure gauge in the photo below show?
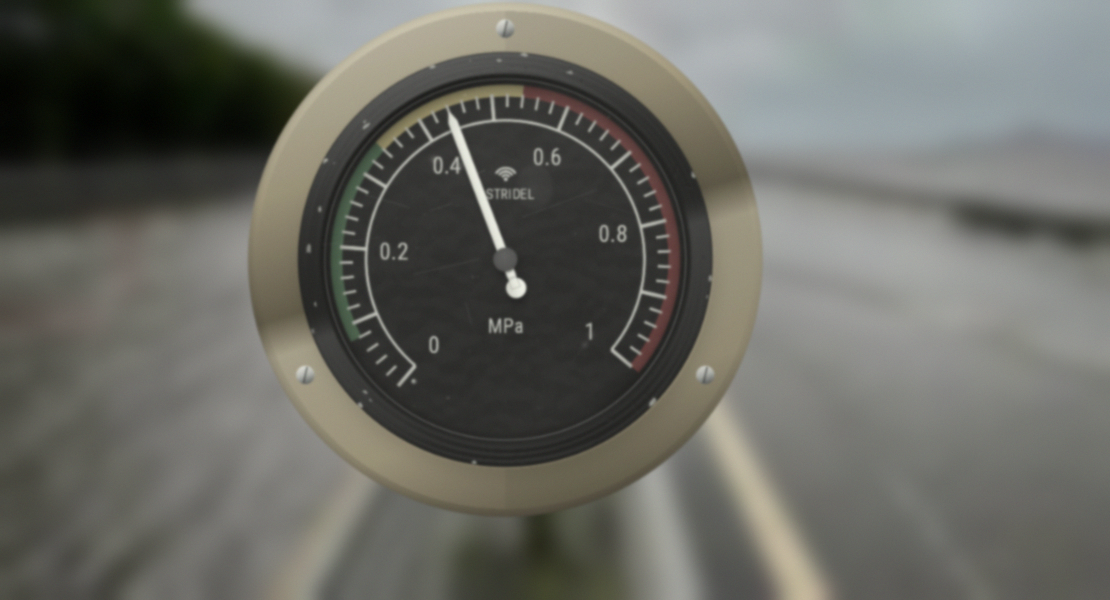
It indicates 0.44 MPa
